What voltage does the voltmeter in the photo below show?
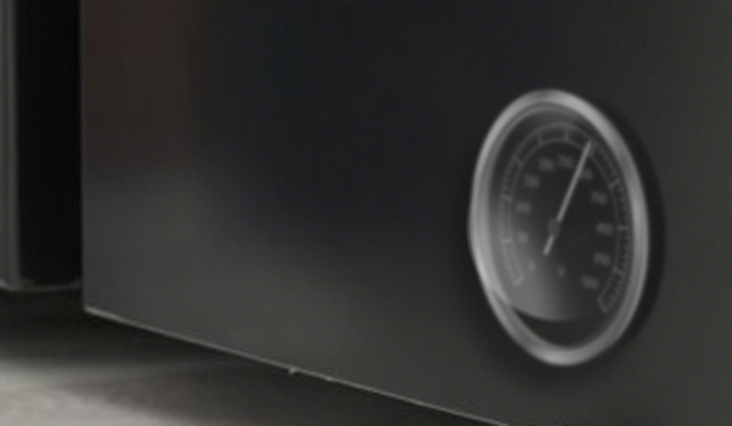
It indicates 300 V
